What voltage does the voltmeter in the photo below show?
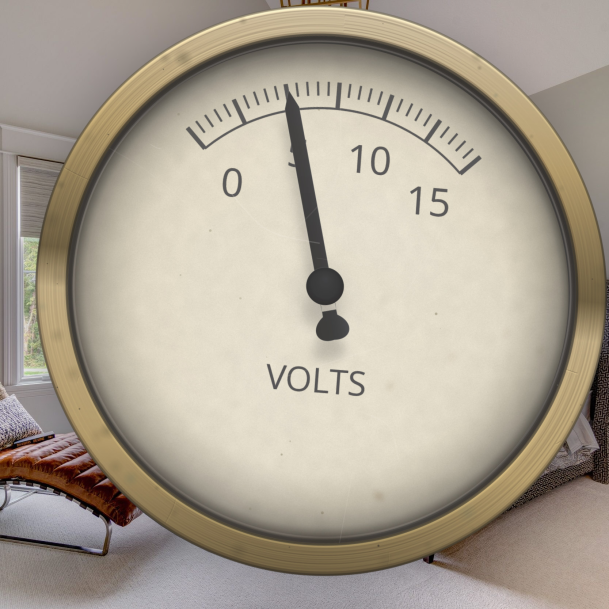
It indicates 5 V
